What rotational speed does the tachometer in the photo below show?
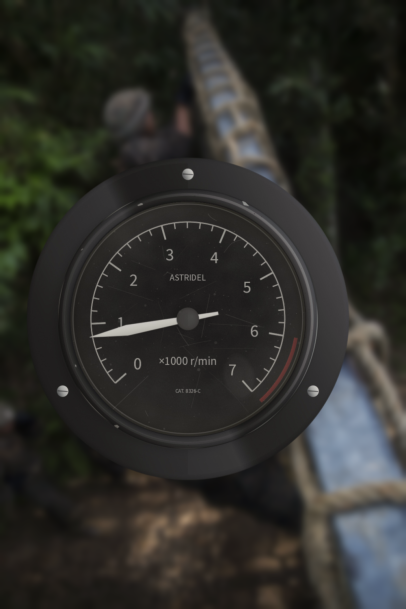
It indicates 800 rpm
